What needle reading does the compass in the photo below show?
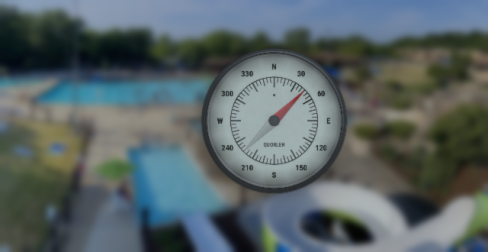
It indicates 45 °
